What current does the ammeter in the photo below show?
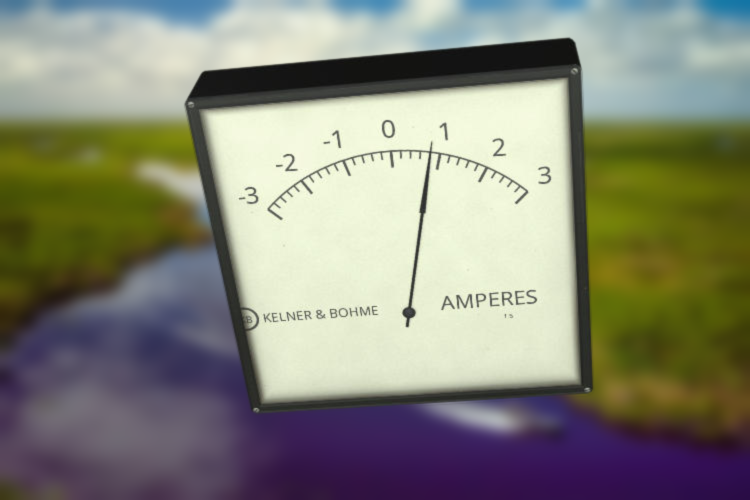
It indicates 0.8 A
